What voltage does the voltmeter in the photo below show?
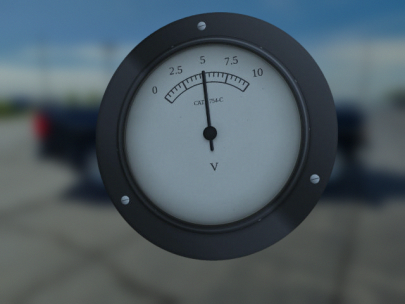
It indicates 5 V
